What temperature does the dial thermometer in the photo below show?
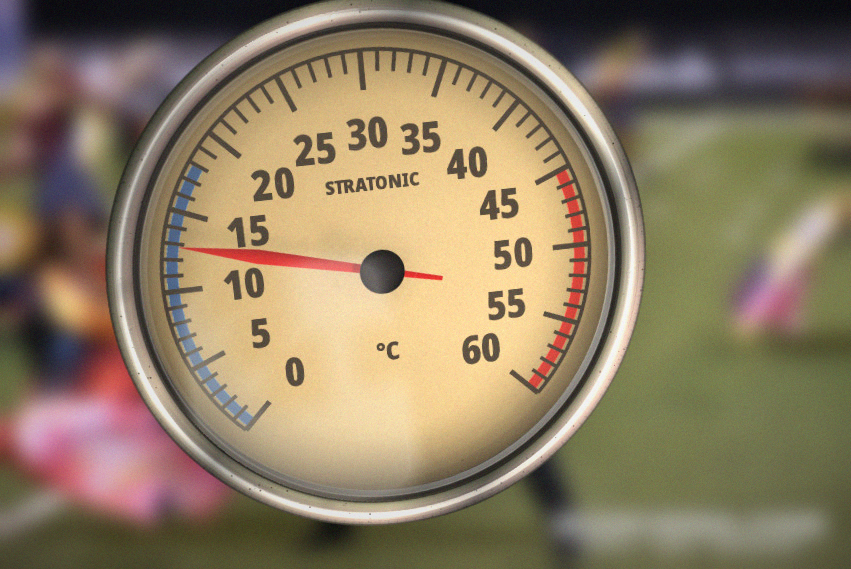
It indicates 13 °C
